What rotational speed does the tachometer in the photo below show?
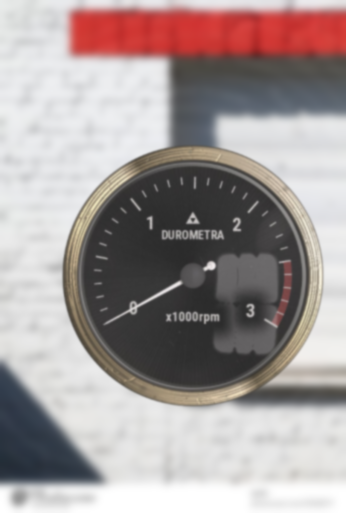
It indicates 0 rpm
